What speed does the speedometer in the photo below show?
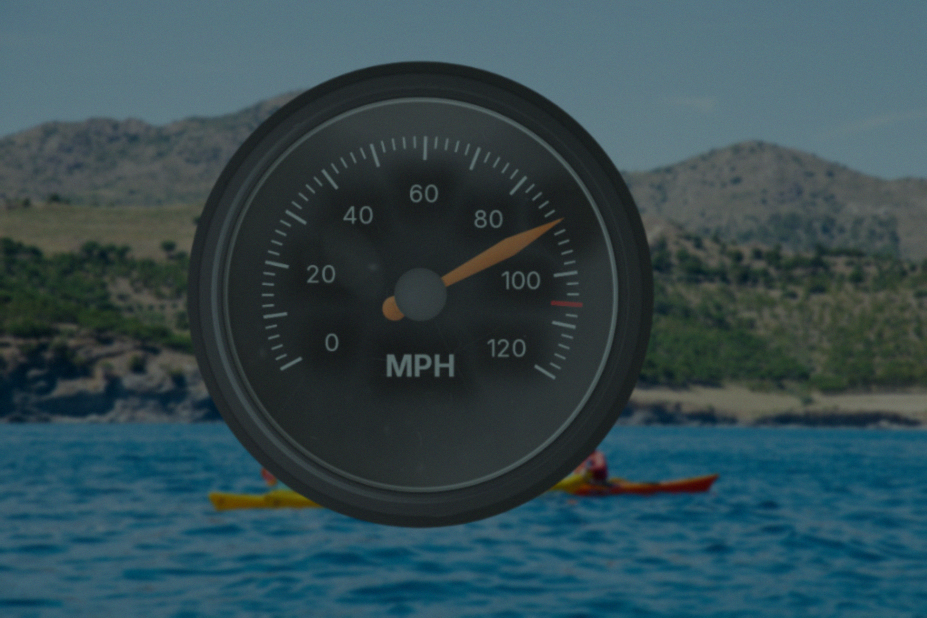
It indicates 90 mph
